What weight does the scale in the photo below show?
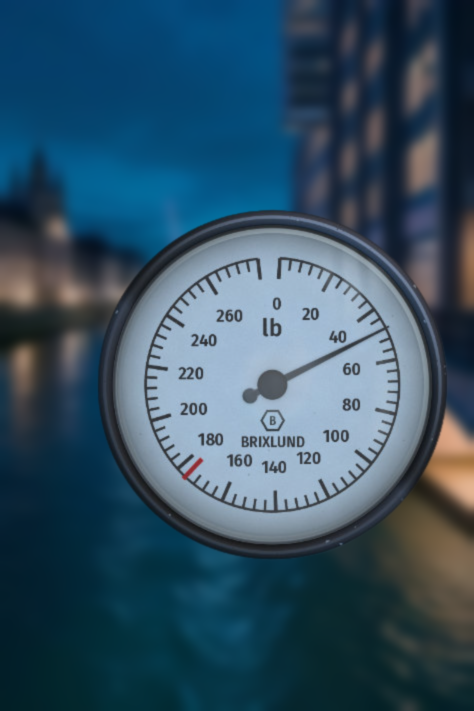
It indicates 48 lb
